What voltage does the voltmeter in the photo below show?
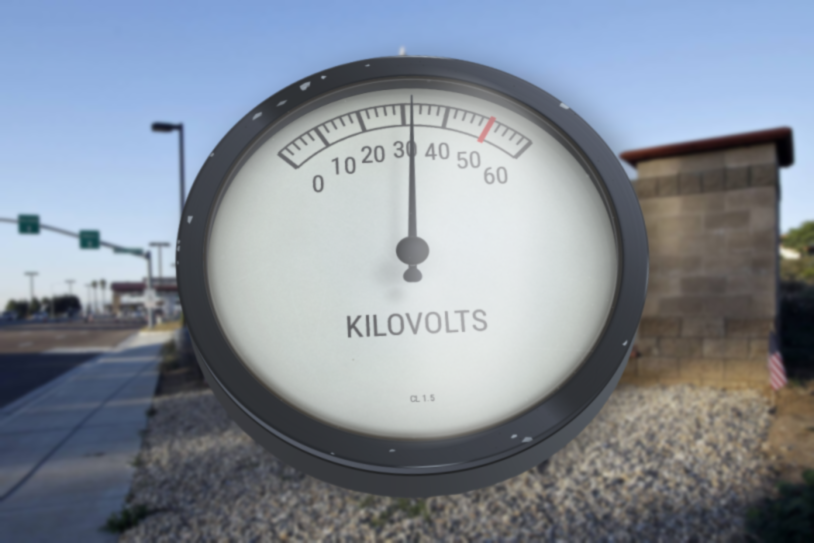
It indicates 32 kV
